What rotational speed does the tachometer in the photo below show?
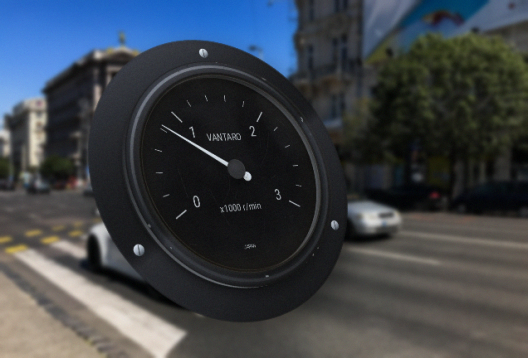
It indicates 800 rpm
